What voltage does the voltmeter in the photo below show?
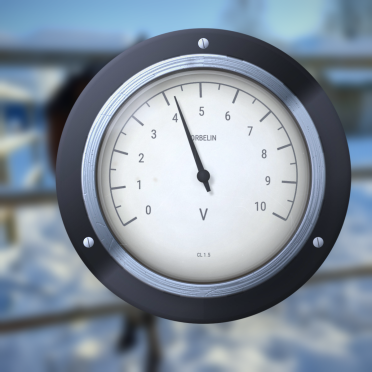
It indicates 4.25 V
